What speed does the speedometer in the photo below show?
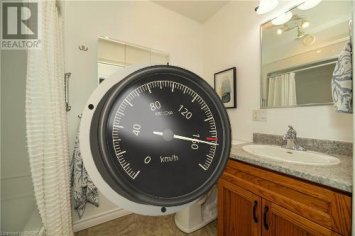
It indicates 160 km/h
